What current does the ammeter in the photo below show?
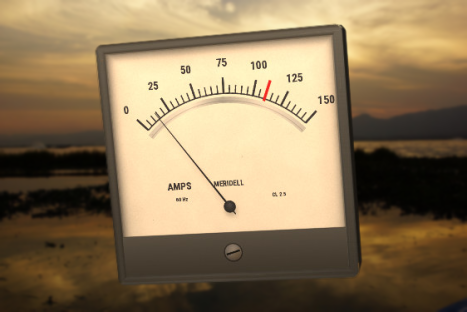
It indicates 15 A
